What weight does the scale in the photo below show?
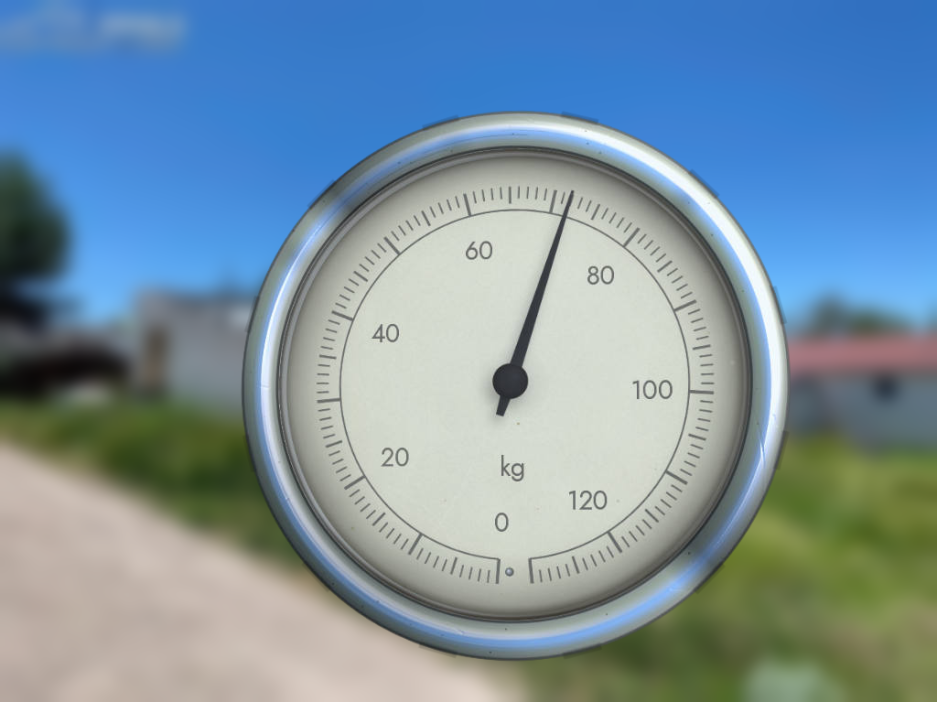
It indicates 72 kg
